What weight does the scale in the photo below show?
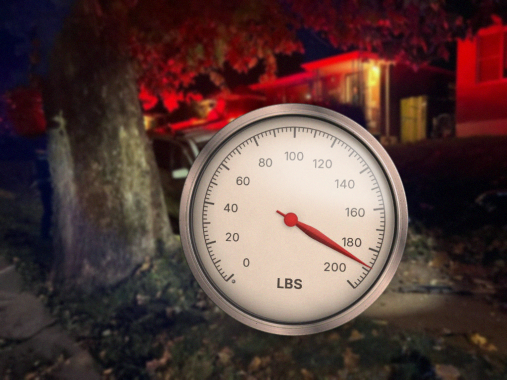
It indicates 188 lb
